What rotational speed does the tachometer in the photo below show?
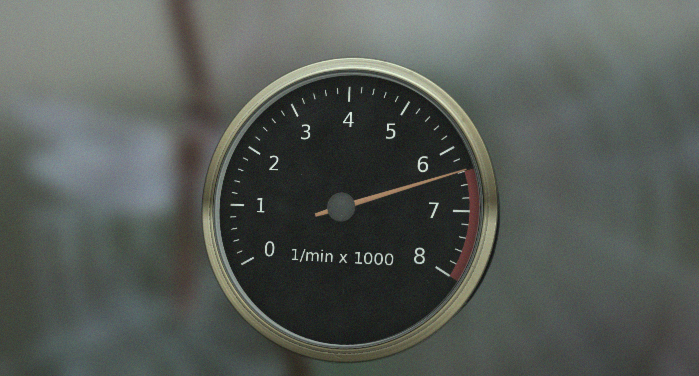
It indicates 6400 rpm
